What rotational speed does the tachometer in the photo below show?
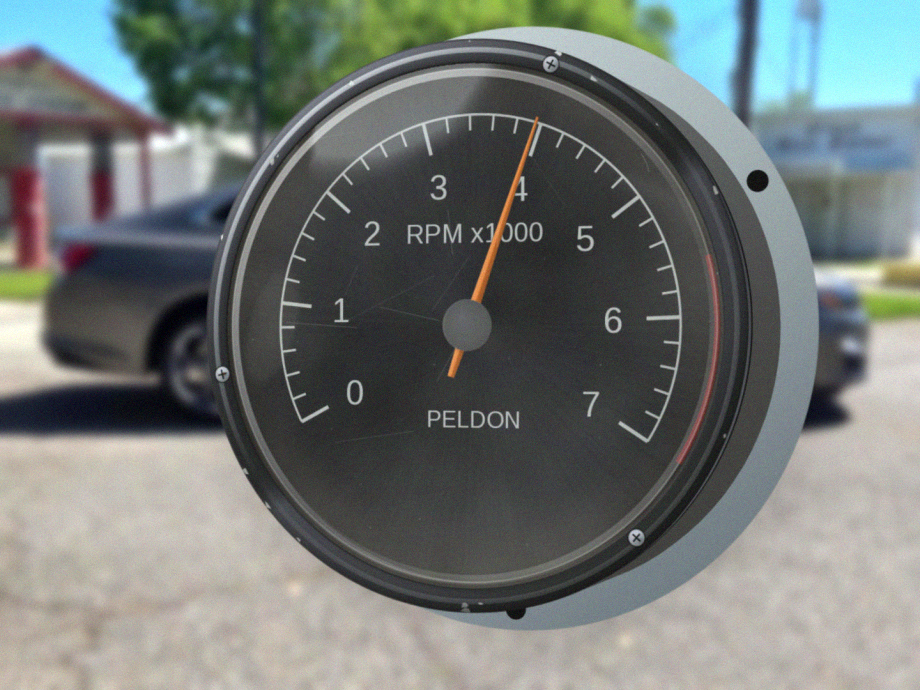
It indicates 4000 rpm
